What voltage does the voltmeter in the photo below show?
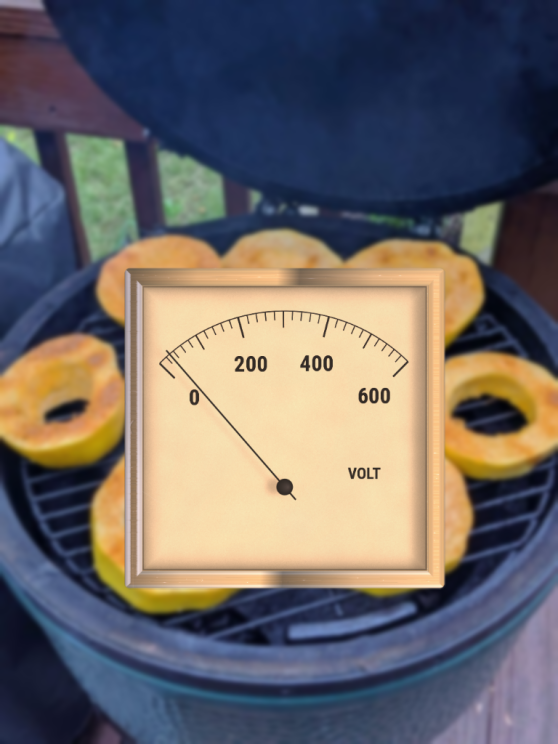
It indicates 30 V
